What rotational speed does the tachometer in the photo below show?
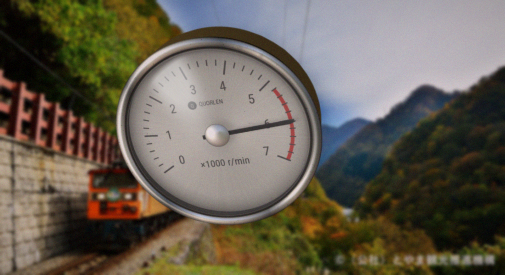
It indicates 6000 rpm
